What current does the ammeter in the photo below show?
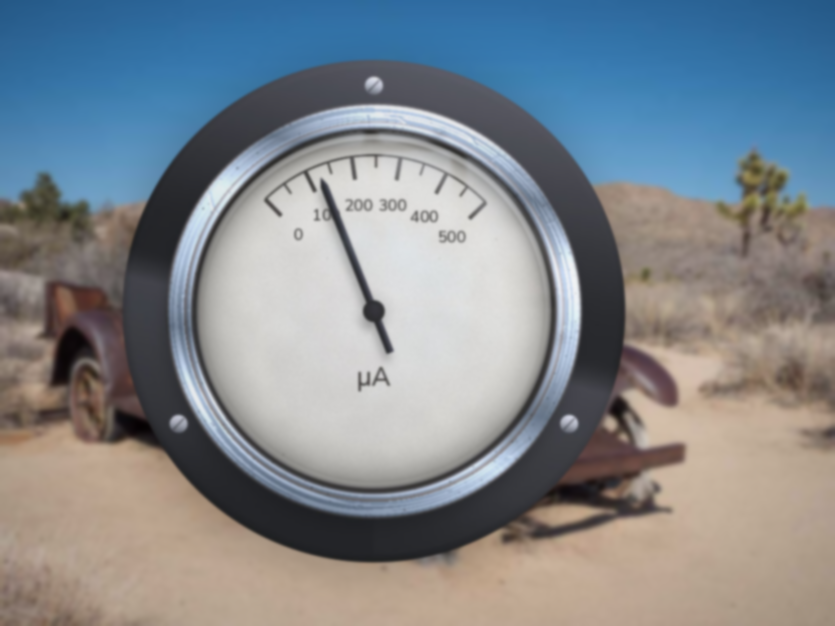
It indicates 125 µA
